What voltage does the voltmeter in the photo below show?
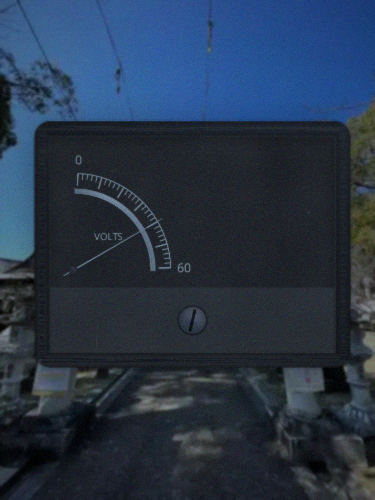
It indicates 40 V
